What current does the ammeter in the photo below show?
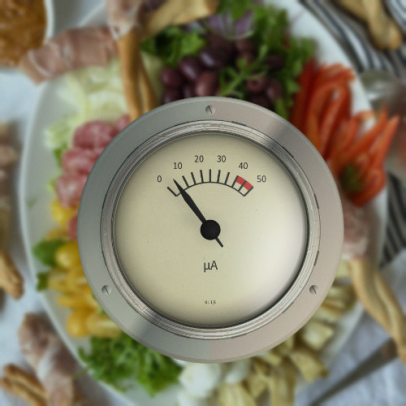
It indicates 5 µA
